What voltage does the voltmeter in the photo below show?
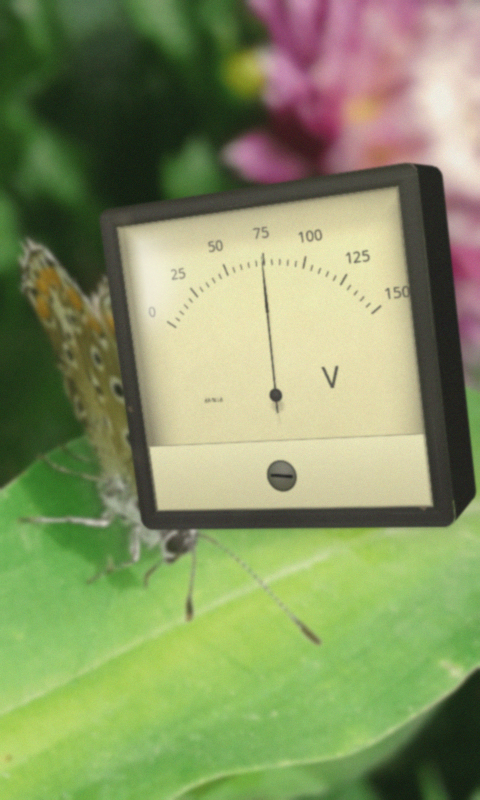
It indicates 75 V
